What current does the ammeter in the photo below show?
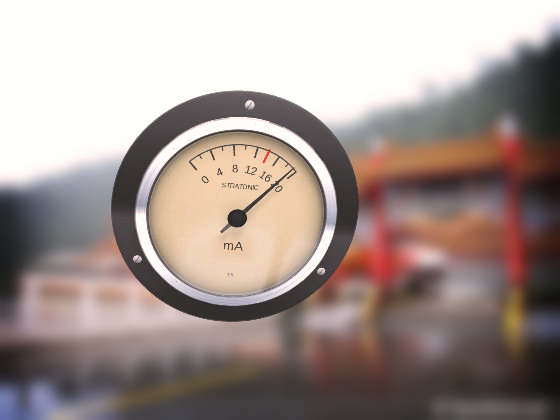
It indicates 19 mA
